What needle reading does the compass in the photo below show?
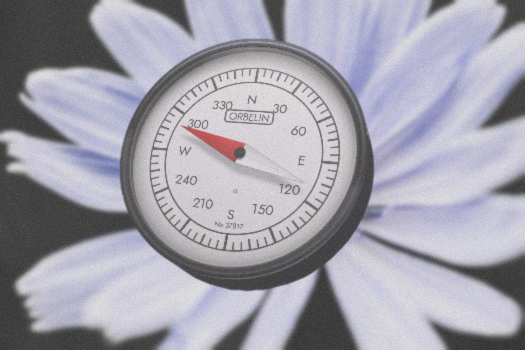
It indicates 290 °
